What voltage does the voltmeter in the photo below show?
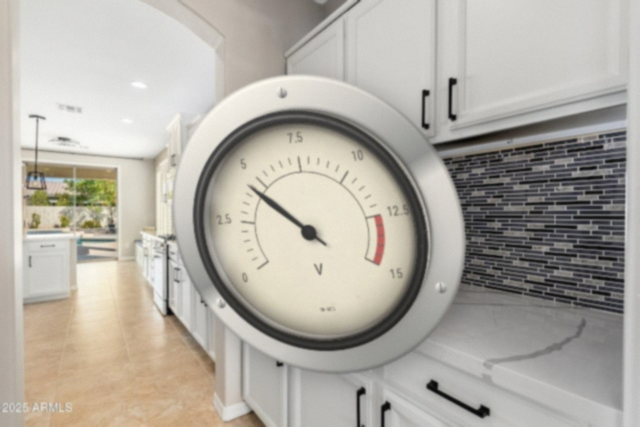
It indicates 4.5 V
